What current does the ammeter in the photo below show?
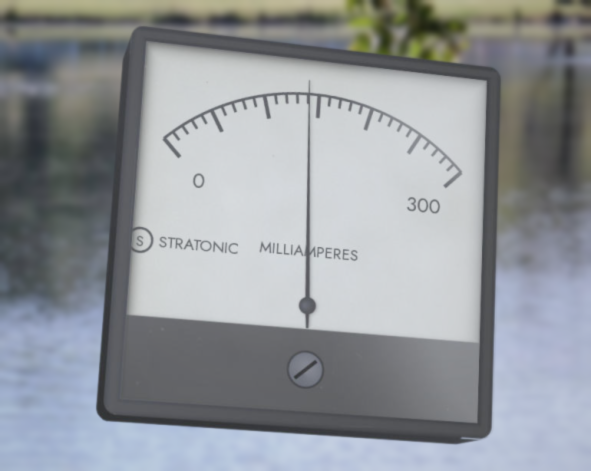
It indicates 140 mA
